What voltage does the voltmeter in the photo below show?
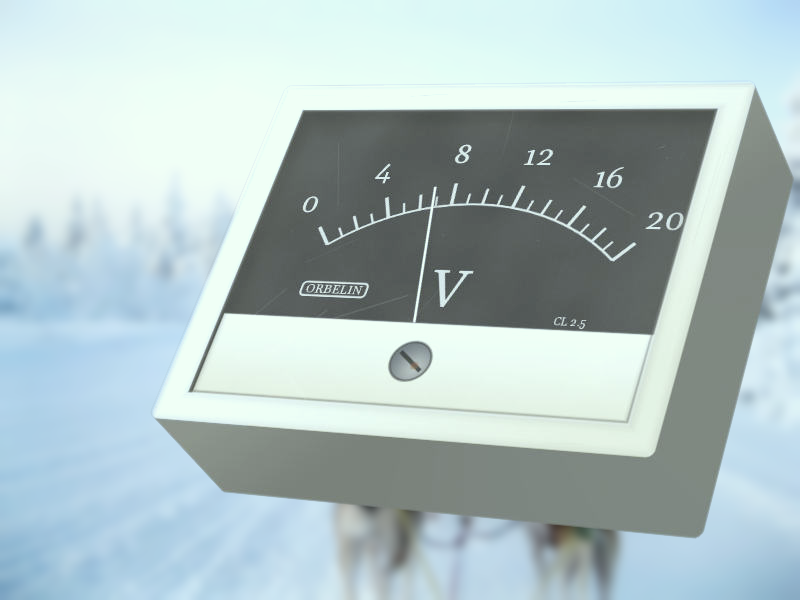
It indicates 7 V
